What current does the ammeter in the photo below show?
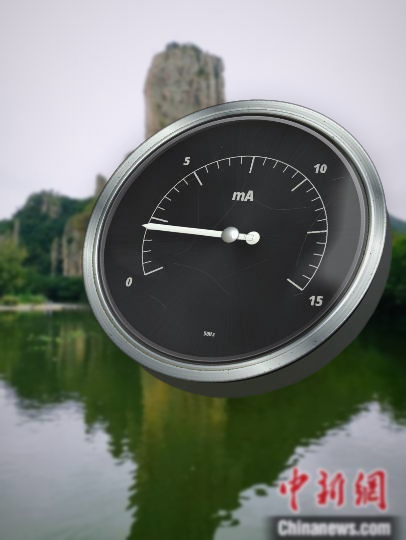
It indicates 2 mA
